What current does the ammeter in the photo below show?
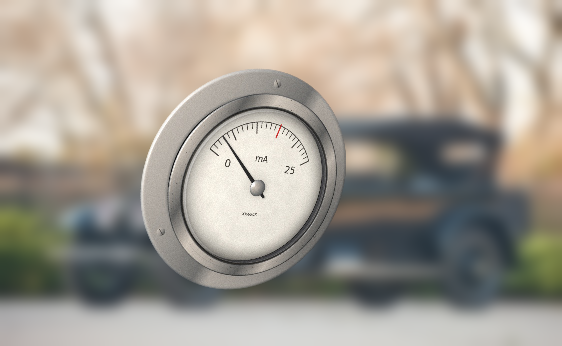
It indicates 3 mA
